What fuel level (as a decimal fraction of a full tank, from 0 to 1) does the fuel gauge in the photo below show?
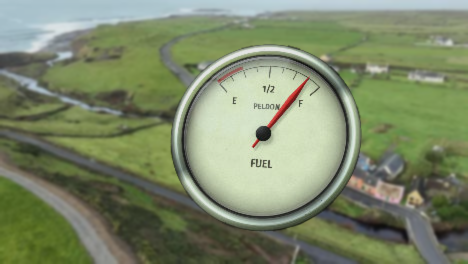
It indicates 0.875
